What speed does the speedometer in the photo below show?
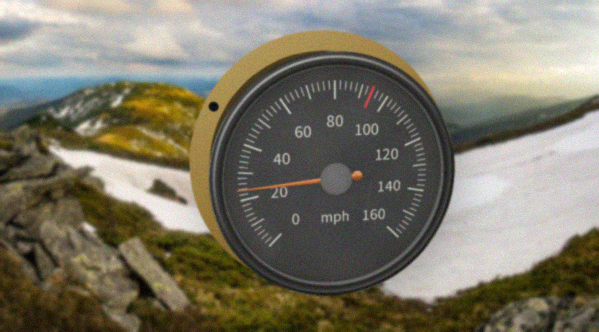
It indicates 24 mph
